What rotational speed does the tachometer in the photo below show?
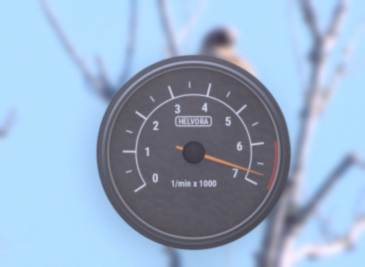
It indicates 6750 rpm
